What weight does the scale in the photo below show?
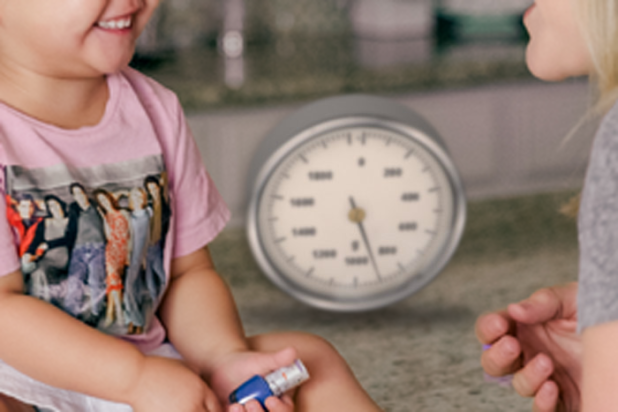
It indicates 900 g
